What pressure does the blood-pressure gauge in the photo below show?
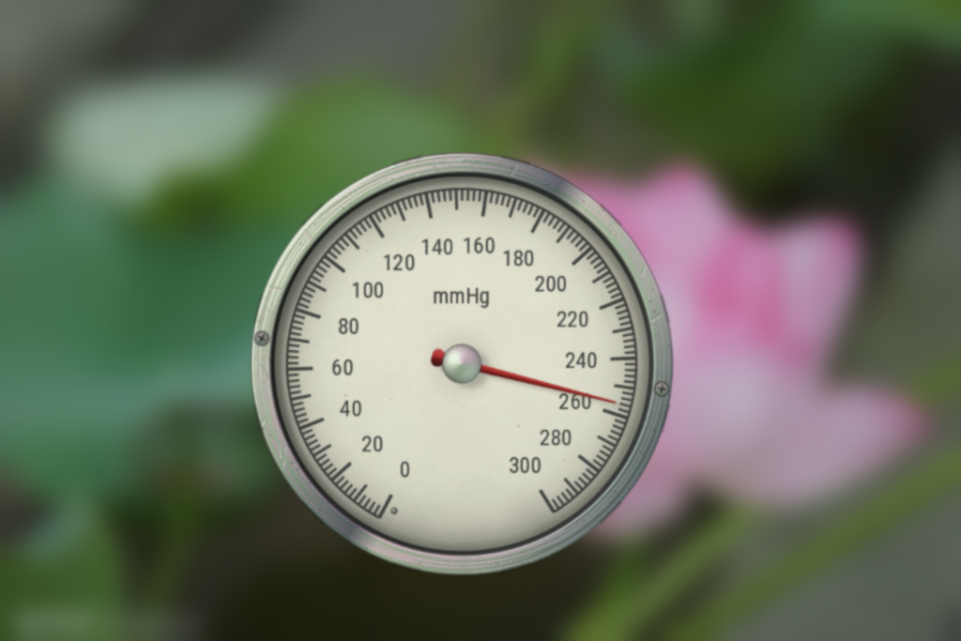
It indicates 256 mmHg
